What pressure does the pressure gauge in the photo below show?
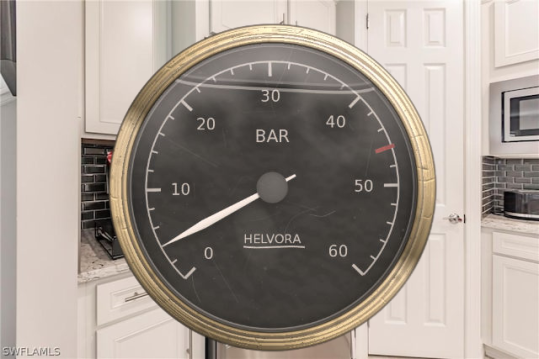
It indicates 4 bar
